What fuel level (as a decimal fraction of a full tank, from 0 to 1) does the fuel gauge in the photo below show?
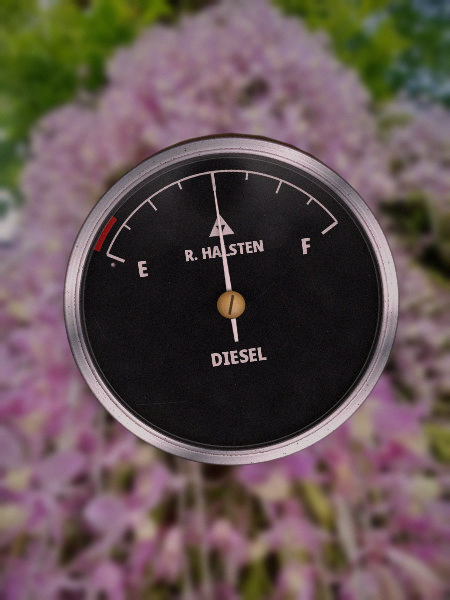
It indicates 0.5
